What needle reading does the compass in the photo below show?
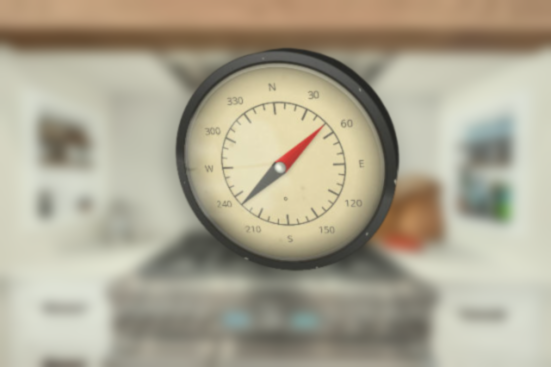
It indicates 50 °
